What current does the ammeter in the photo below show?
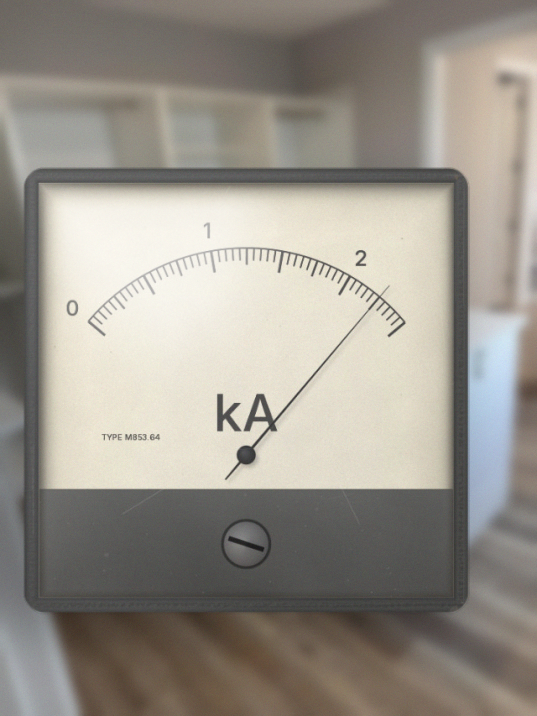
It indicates 2.25 kA
